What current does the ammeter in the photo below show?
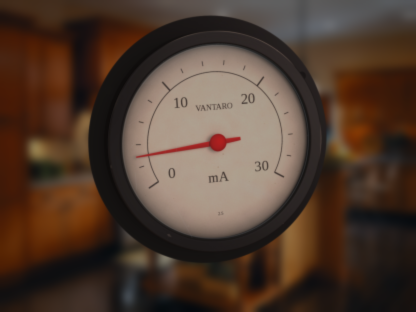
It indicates 3 mA
